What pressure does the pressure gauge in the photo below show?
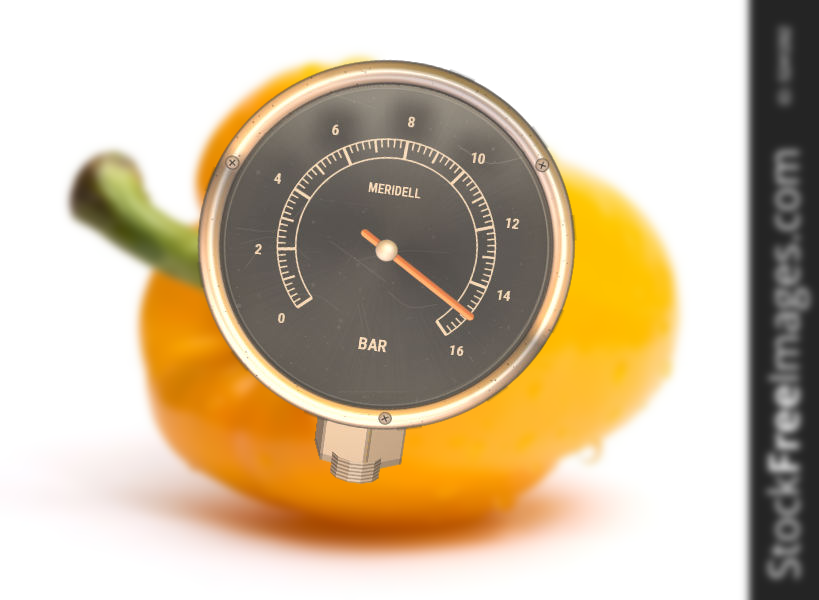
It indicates 15 bar
